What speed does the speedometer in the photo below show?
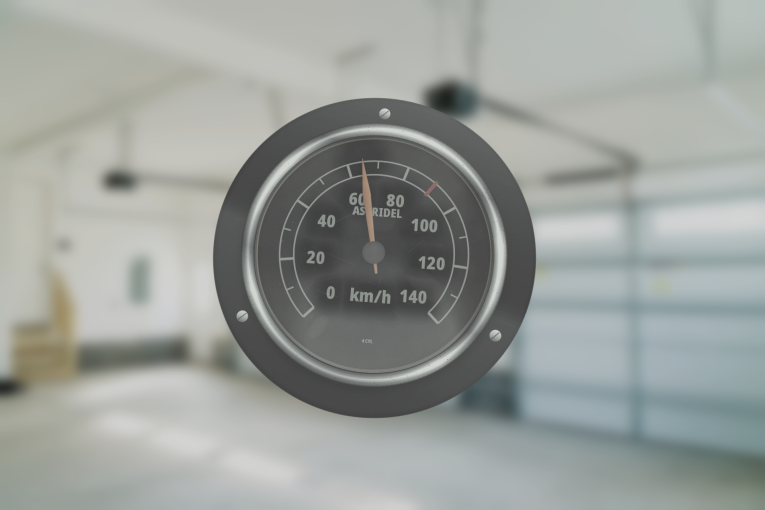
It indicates 65 km/h
